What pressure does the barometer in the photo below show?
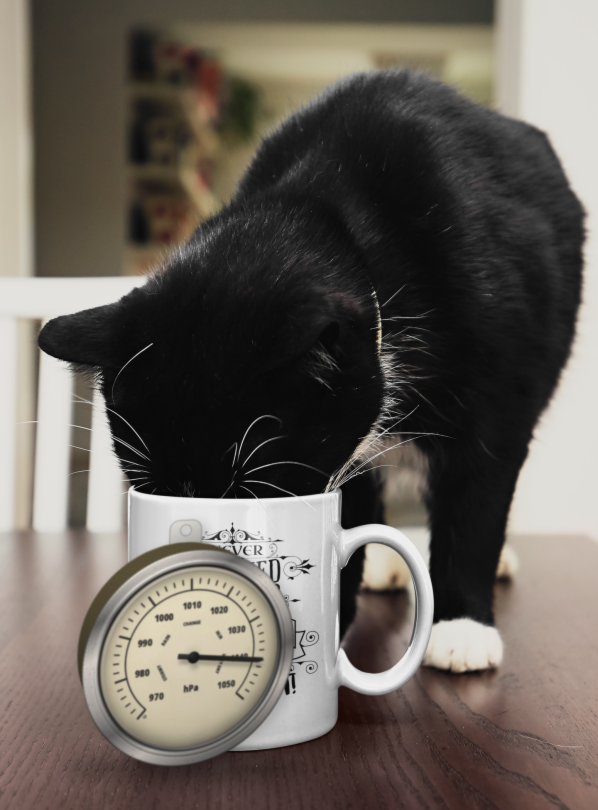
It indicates 1040 hPa
